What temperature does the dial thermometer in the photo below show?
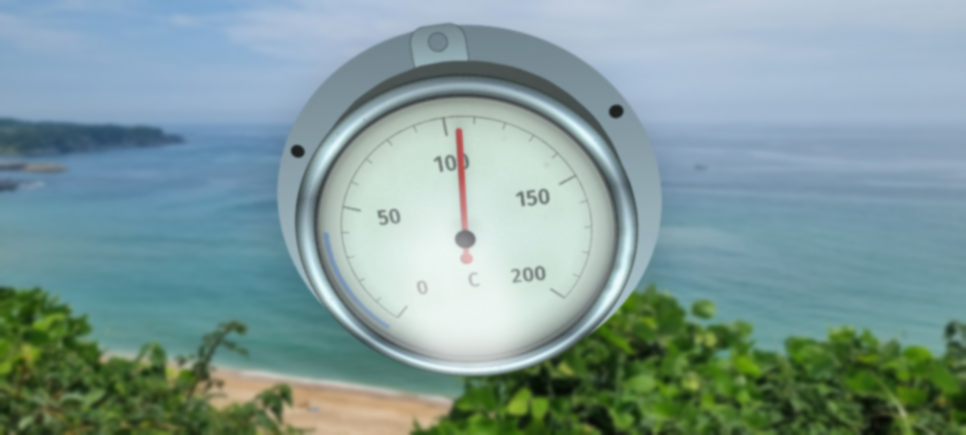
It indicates 105 °C
